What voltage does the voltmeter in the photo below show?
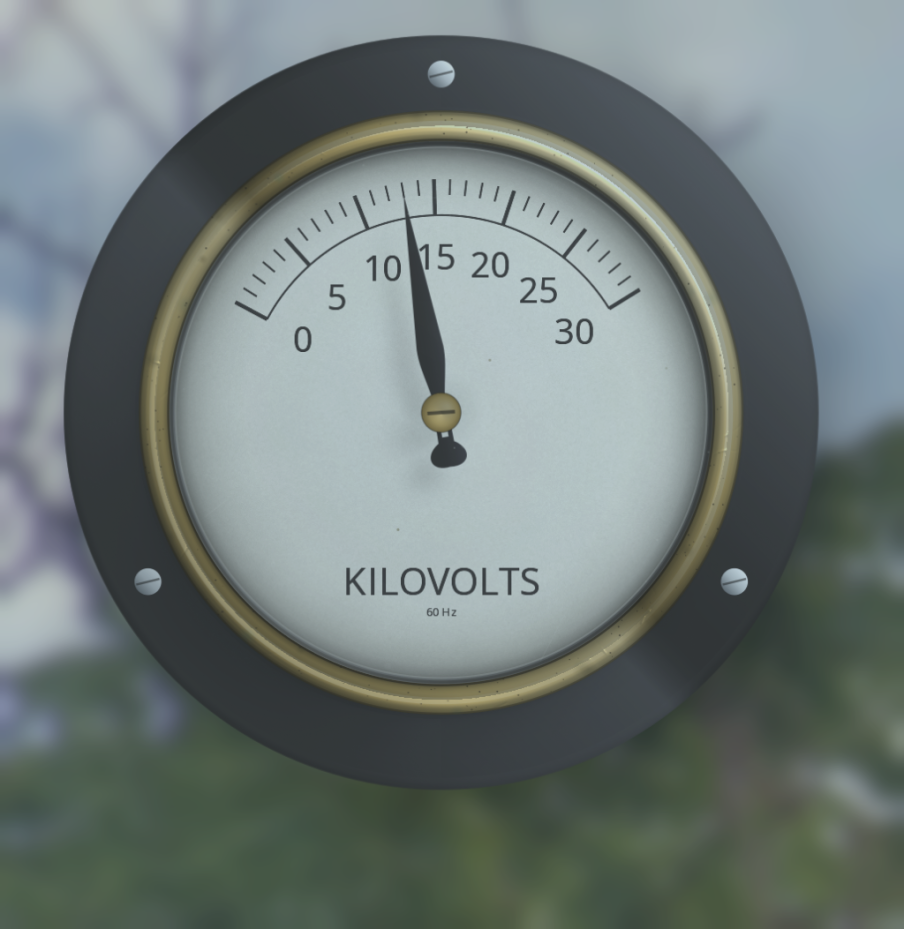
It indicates 13 kV
